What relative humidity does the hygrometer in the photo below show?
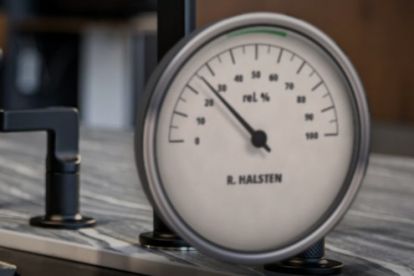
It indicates 25 %
